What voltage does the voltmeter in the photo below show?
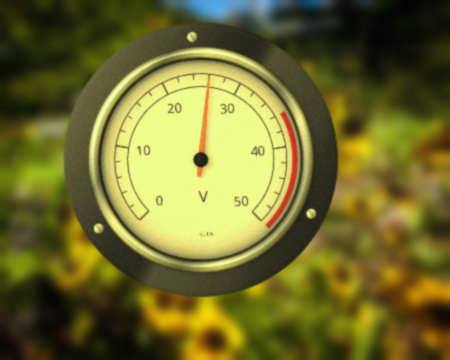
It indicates 26 V
